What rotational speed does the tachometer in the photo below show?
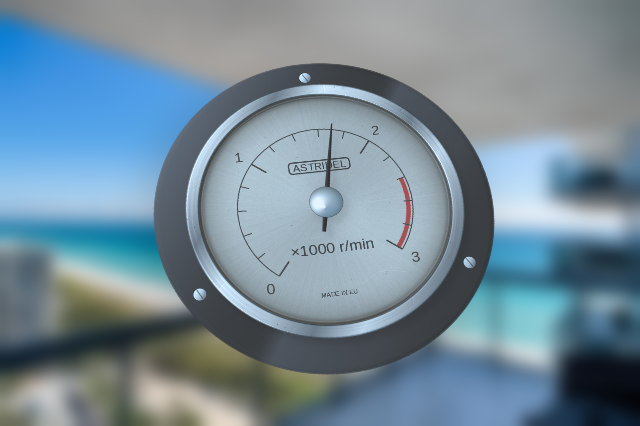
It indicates 1700 rpm
